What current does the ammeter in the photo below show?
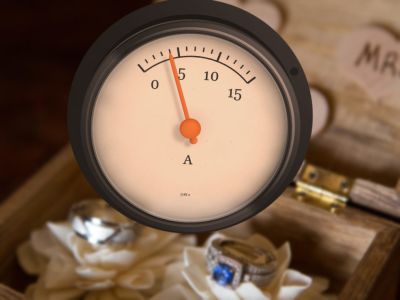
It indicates 4 A
